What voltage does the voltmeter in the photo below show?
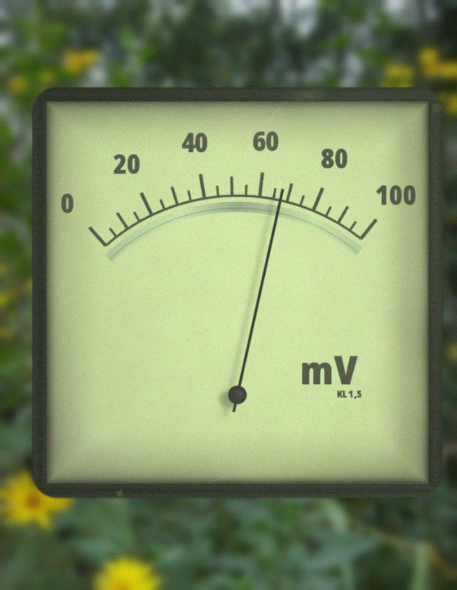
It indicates 67.5 mV
